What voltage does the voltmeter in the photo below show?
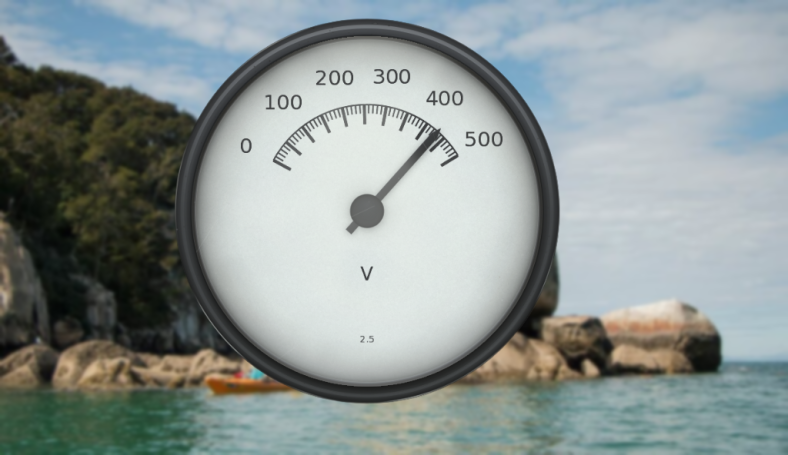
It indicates 430 V
